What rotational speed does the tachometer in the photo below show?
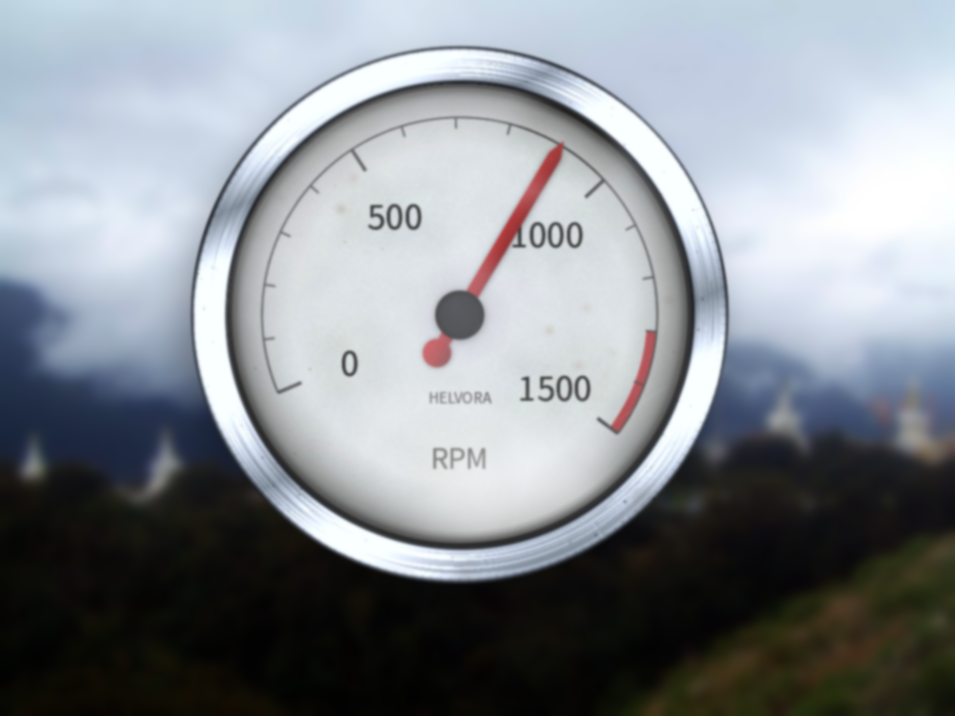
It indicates 900 rpm
